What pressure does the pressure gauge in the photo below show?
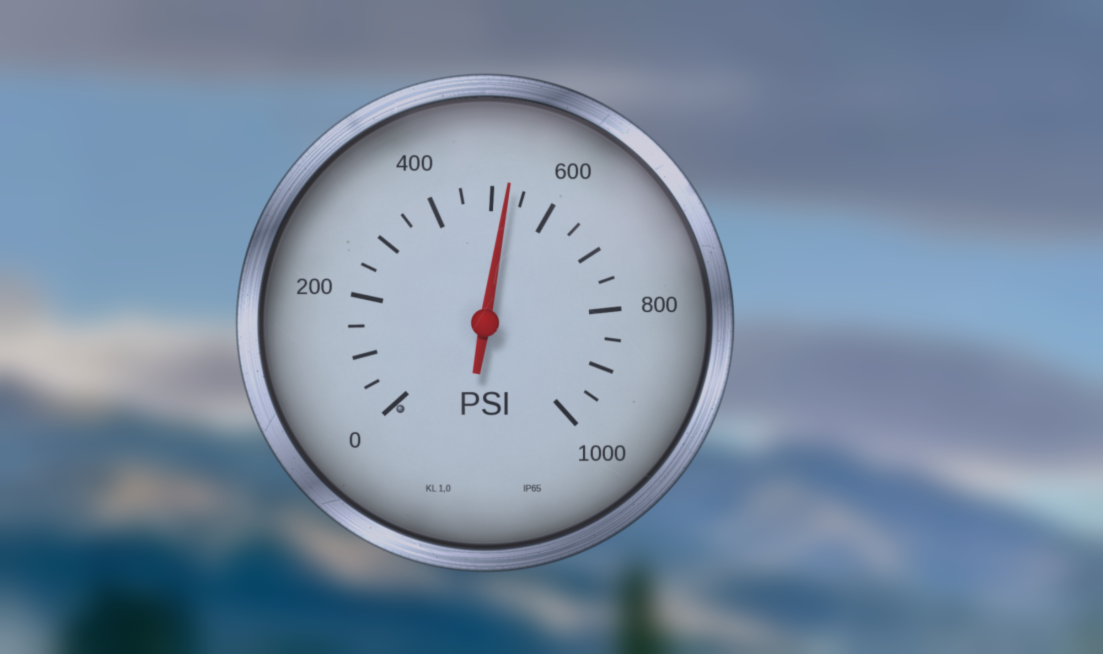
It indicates 525 psi
